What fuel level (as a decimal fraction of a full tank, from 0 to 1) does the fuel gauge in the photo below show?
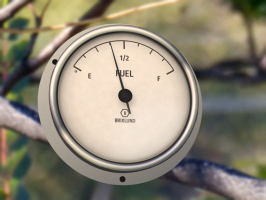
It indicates 0.375
